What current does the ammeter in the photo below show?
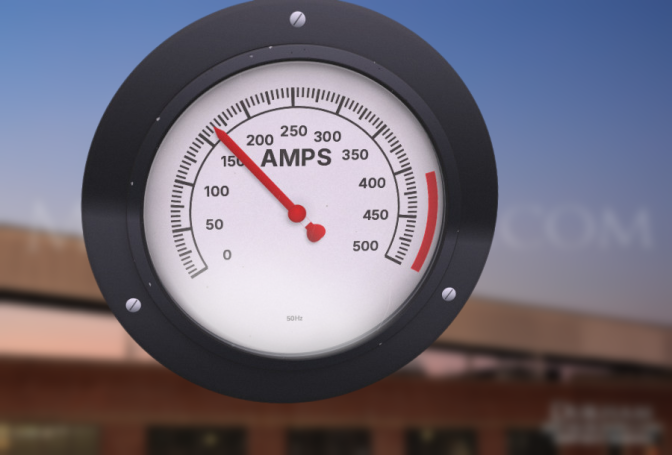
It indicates 165 A
